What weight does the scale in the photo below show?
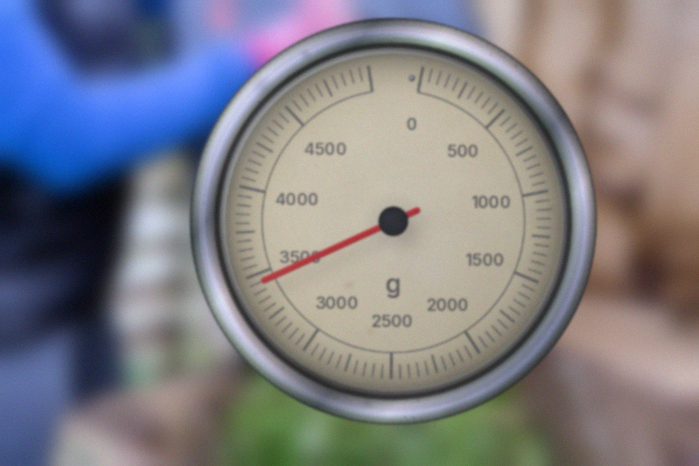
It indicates 3450 g
